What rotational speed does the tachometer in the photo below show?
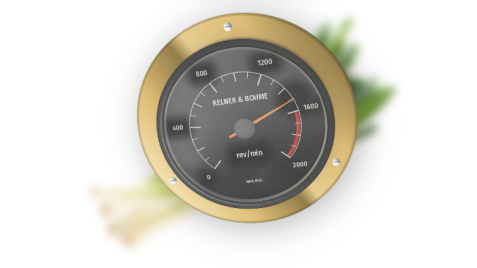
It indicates 1500 rpm
